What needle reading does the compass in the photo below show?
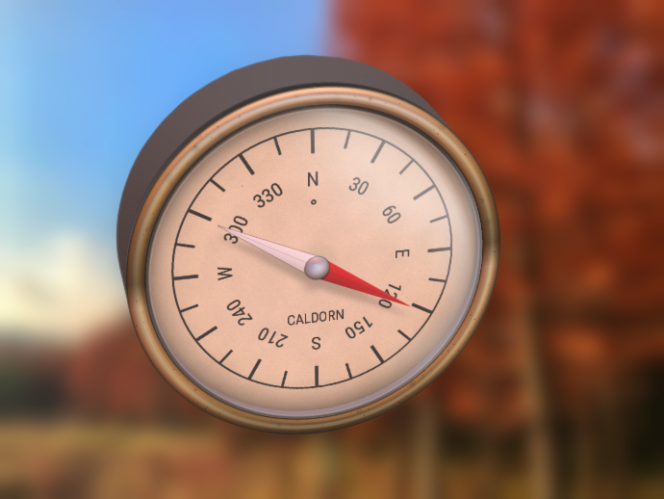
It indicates 120 °
